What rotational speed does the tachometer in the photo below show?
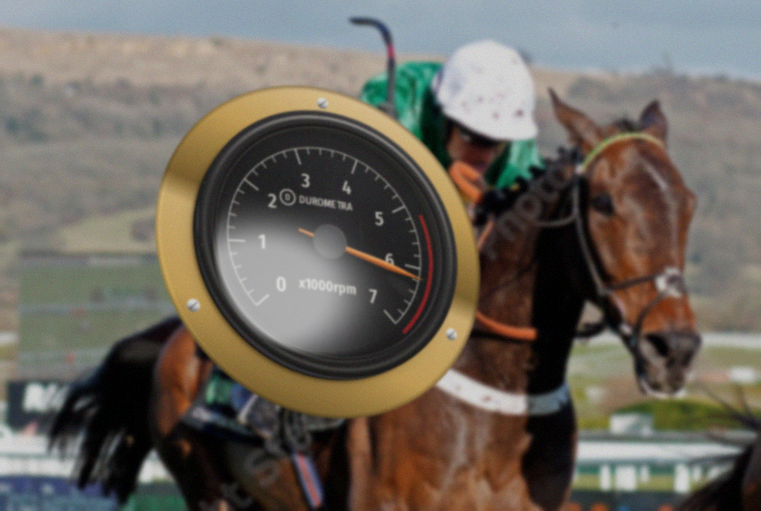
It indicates 6200 rpm
